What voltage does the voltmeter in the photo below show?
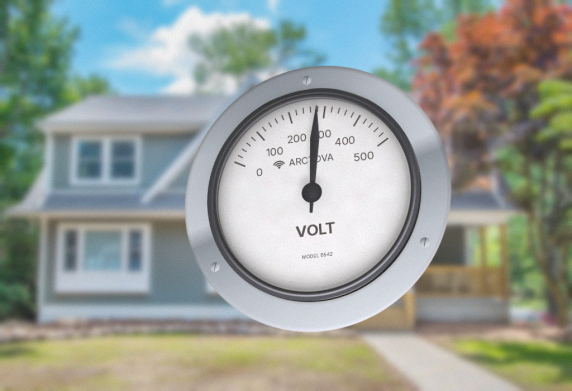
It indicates 280 V
